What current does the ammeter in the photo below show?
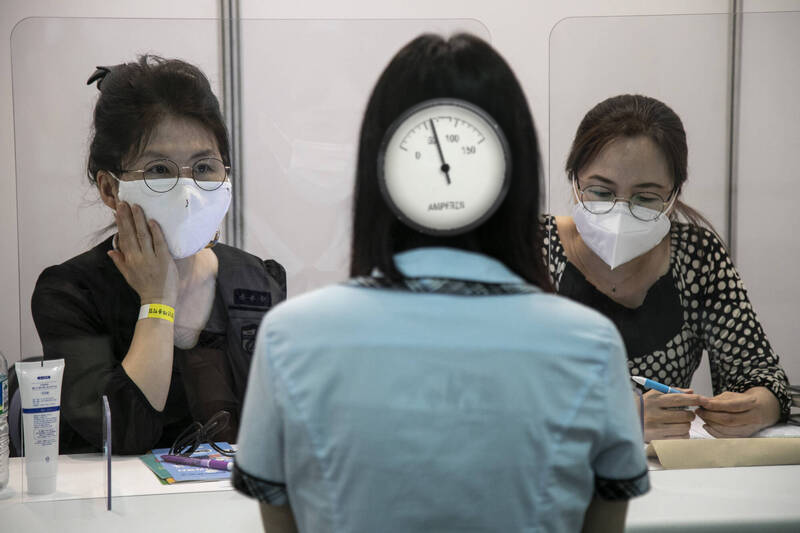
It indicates 60 A
